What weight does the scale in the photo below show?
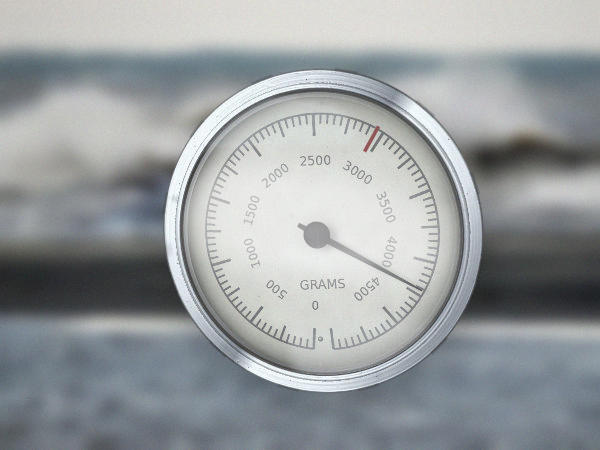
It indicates 4200 g
